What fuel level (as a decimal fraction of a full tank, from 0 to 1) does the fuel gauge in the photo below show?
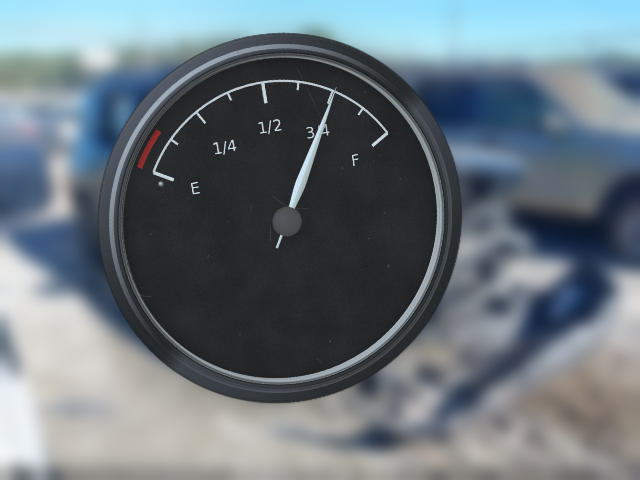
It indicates 0.75
